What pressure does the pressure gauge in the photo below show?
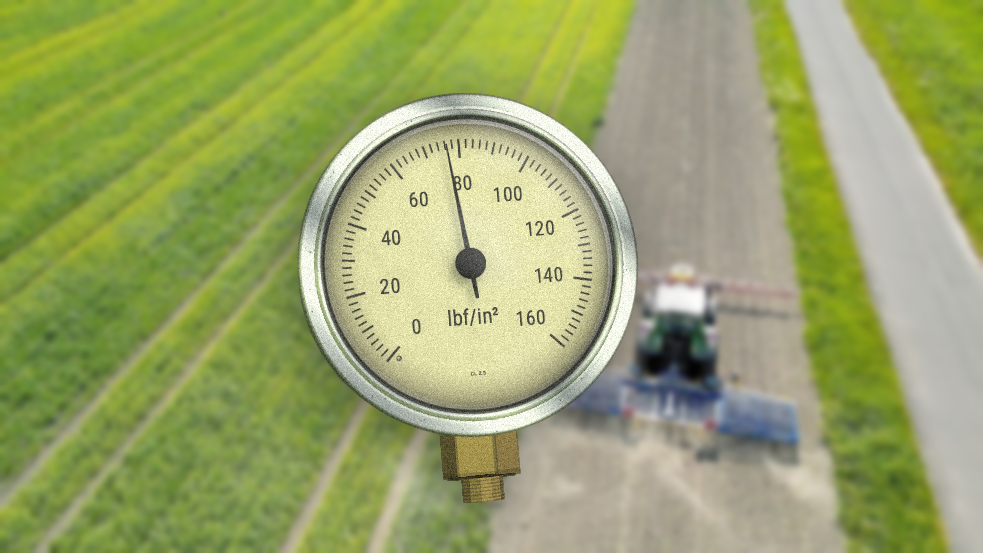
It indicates 76 psi
